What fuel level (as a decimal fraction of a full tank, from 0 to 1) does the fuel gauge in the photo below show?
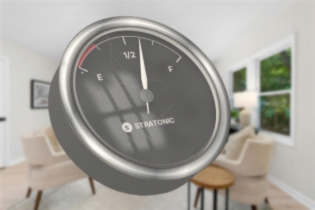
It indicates 0.625
